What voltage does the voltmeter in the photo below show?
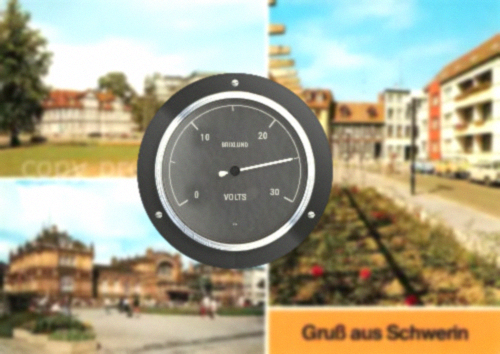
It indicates 25 V
